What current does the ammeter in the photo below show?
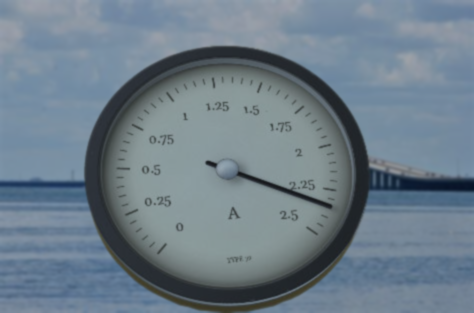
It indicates 2.35 A
